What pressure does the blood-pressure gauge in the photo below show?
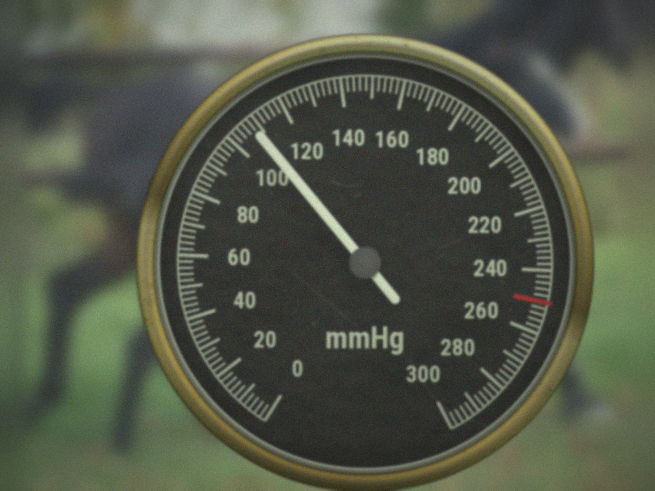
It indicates 108 mmHg
